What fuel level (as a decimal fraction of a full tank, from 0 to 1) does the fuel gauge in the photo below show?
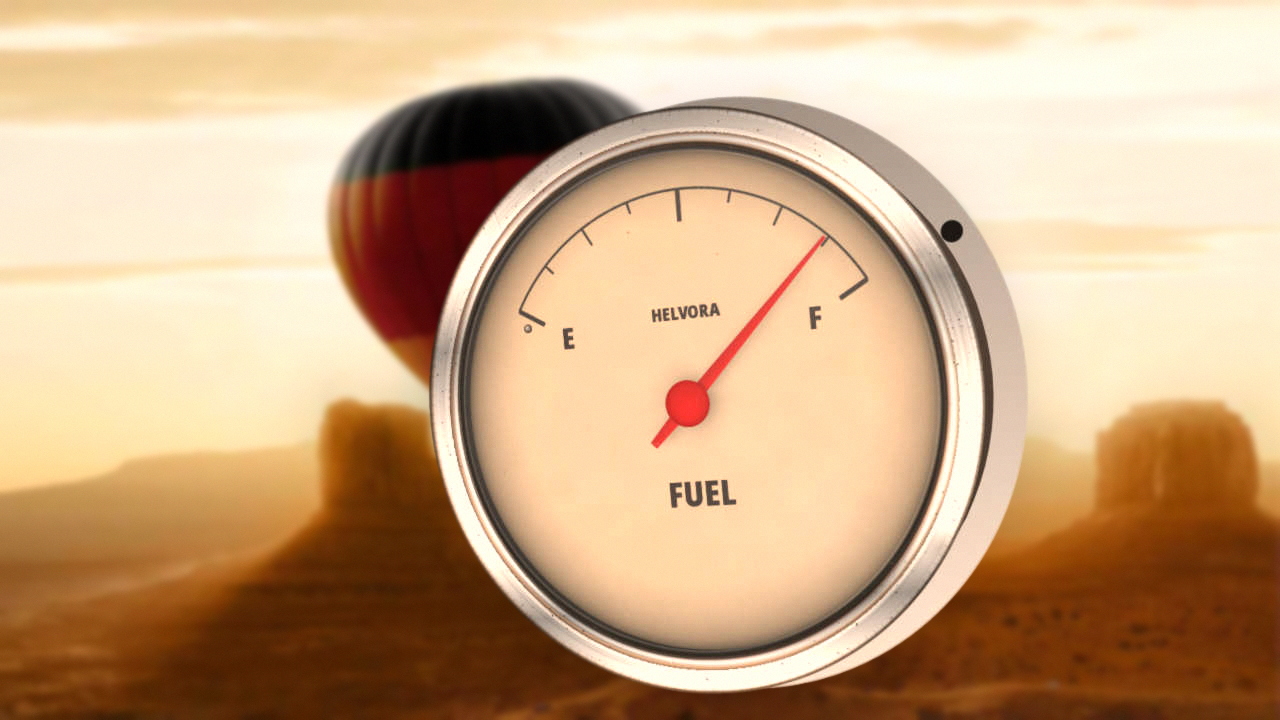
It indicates 0.875
